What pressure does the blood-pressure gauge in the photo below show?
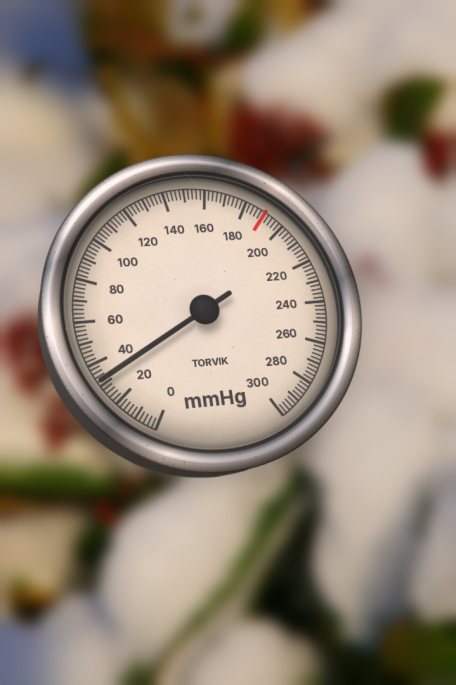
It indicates 32 mmHg
